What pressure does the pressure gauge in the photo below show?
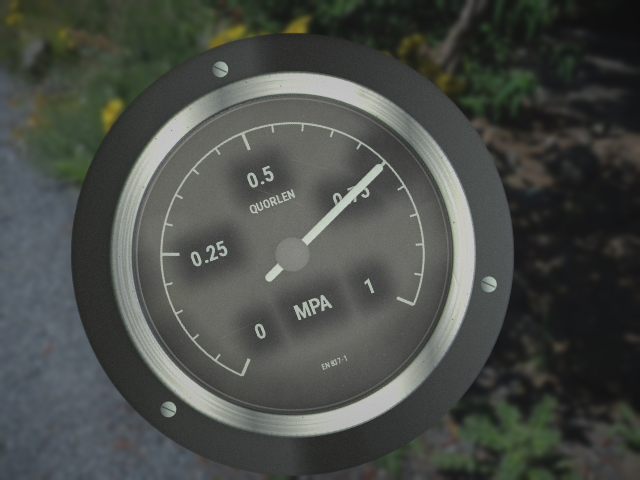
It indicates 0.75 MPa
